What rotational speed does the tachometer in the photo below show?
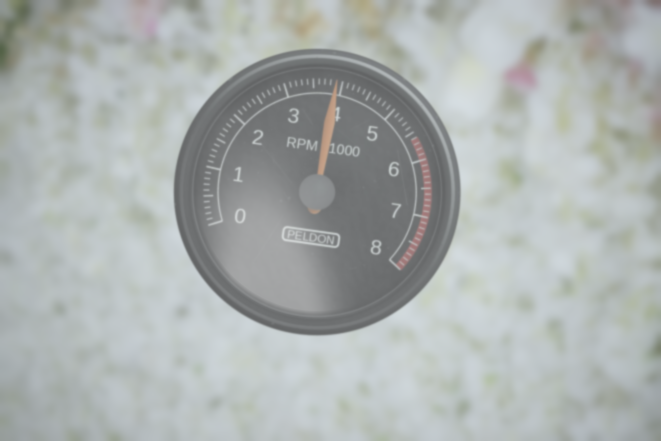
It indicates 3900 rpm
